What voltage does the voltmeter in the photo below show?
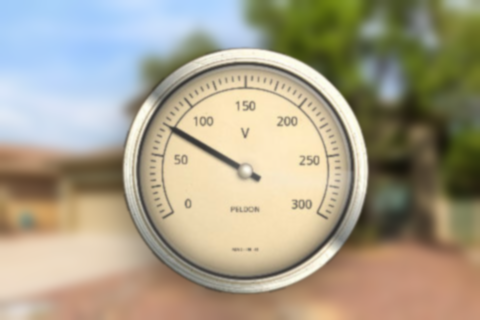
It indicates 75 V
